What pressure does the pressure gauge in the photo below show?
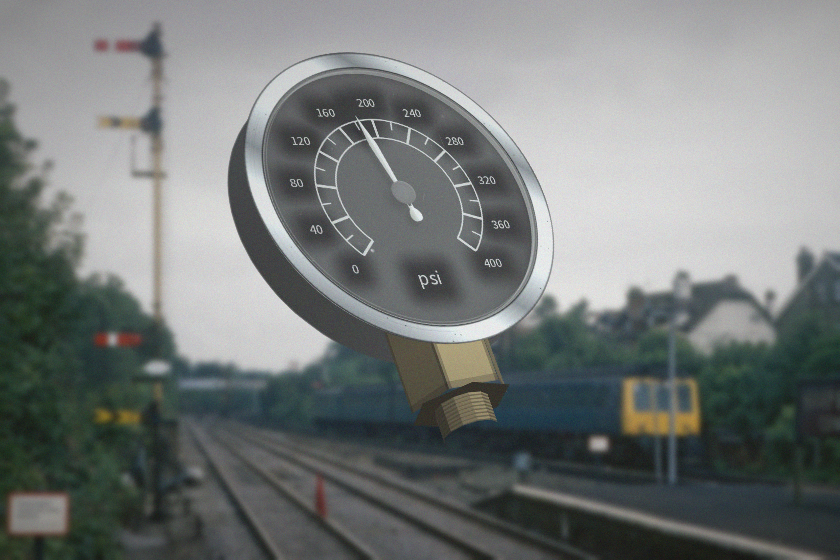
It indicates 180 psi
